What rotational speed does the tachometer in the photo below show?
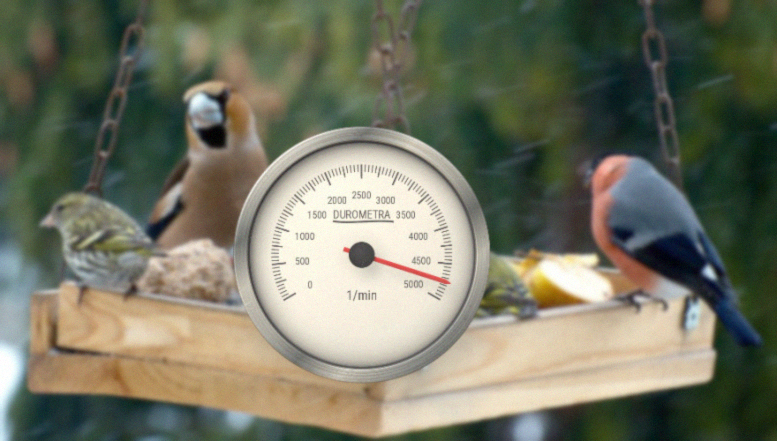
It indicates 4750 rpm
